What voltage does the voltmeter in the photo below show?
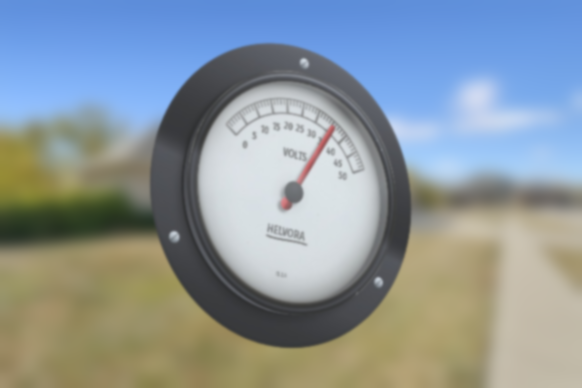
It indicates 35 V
